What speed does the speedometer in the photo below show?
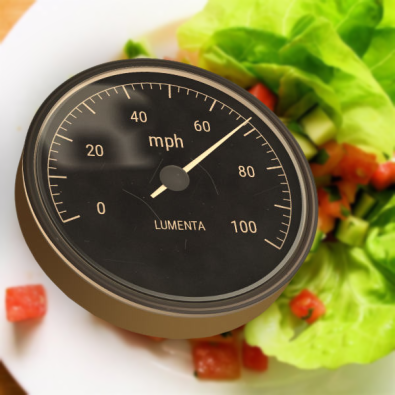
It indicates 68 mph
